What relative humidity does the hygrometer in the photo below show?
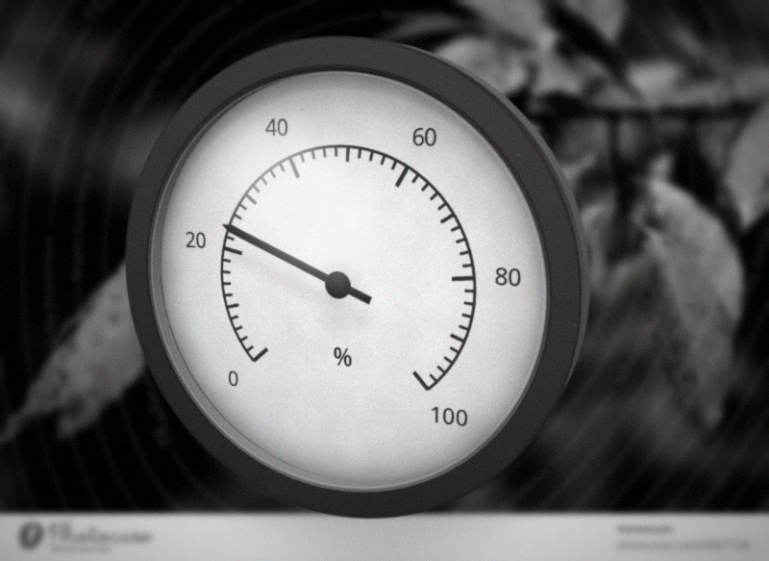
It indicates 24 %
